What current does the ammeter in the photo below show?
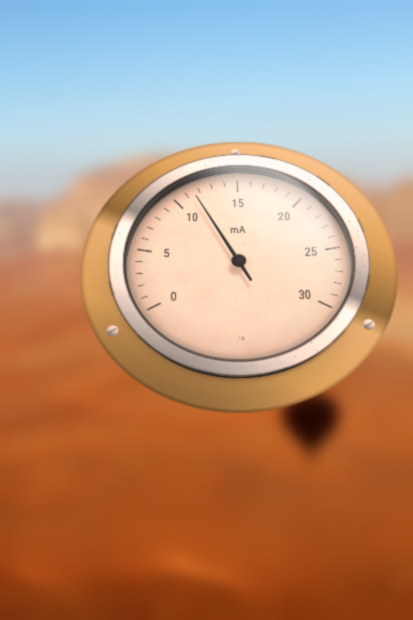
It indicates 11.5 mA
